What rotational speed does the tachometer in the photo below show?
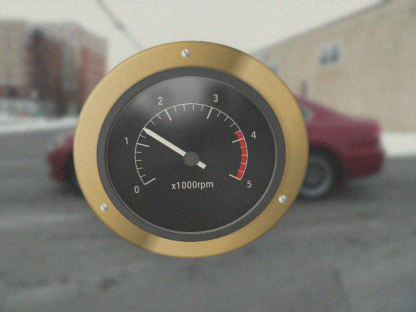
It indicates 1400 rpm
